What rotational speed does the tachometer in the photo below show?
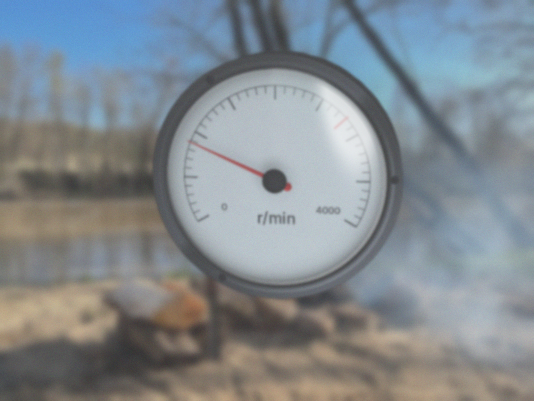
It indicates 900 rpm
